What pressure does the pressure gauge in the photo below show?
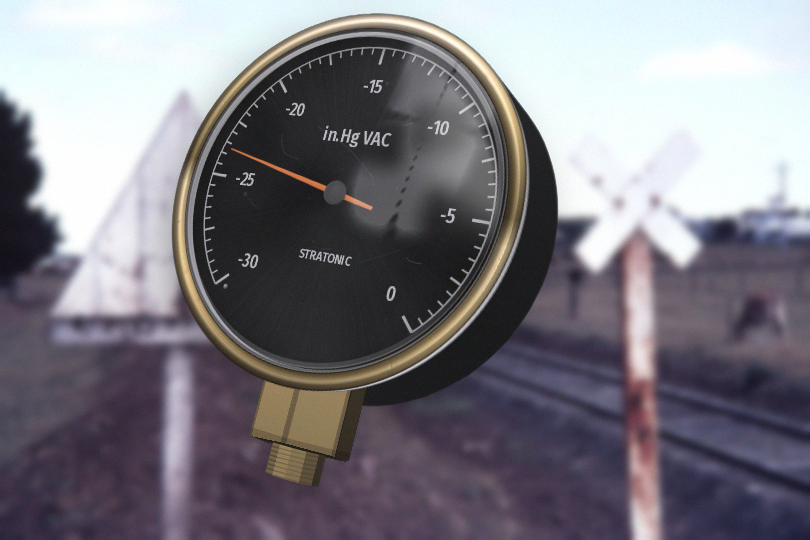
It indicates -23.75 inHg
